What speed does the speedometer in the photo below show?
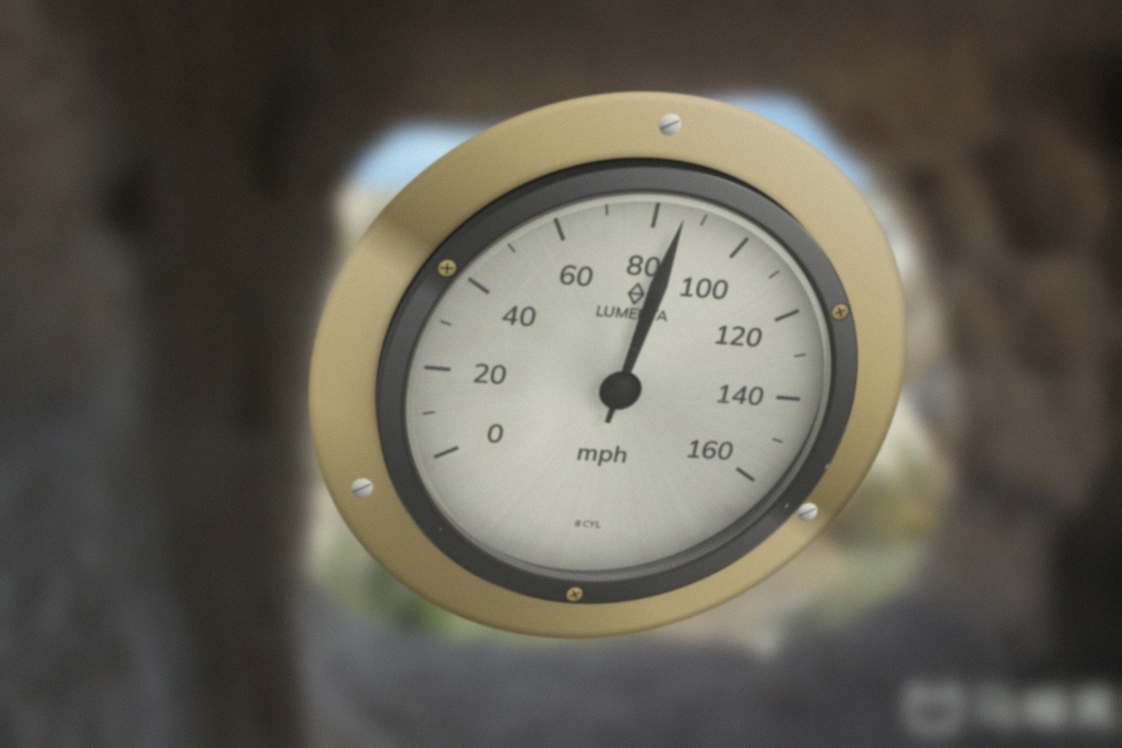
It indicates 85 mph
